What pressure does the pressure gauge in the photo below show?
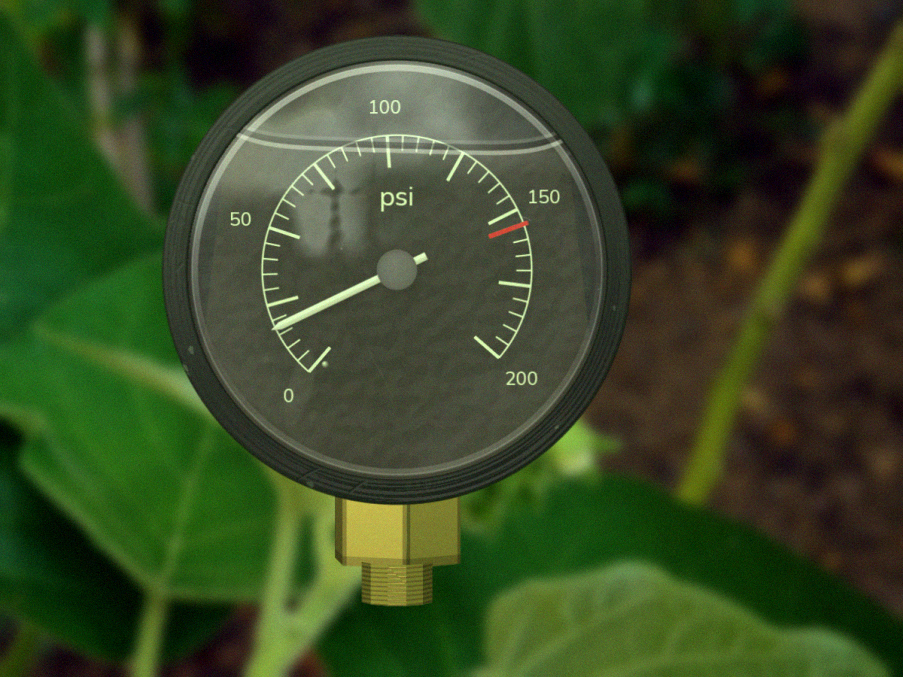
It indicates 17.5 psi
